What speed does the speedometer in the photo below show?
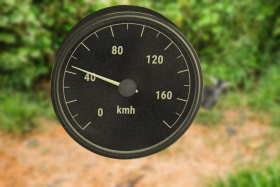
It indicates 45 km/h
